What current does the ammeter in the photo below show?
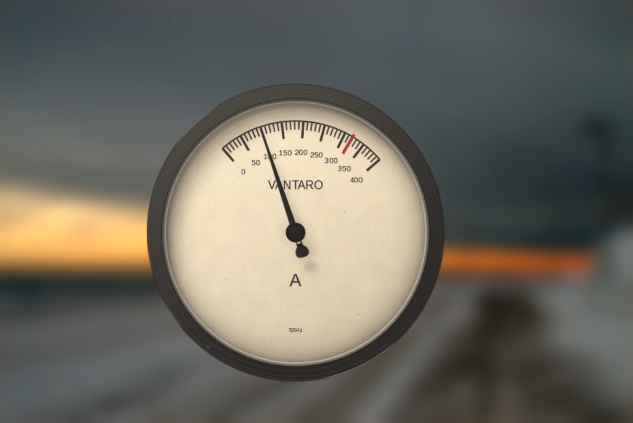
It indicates 100 A
